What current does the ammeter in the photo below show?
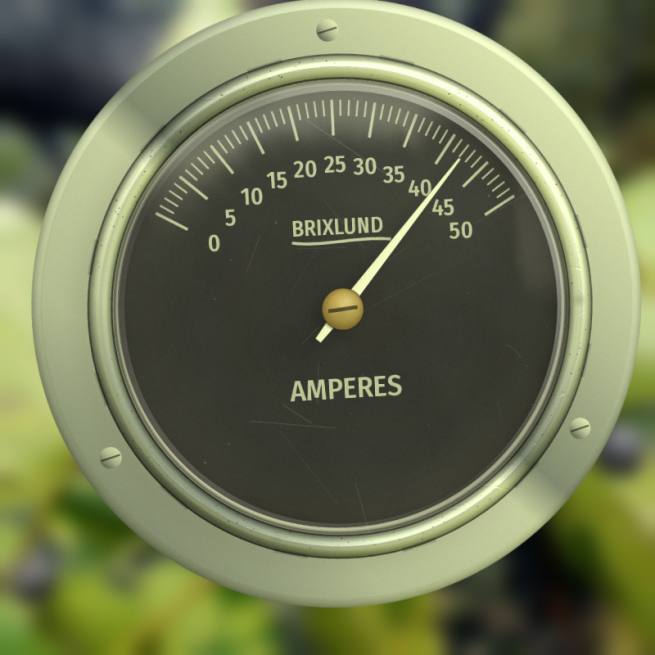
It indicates 42 A
